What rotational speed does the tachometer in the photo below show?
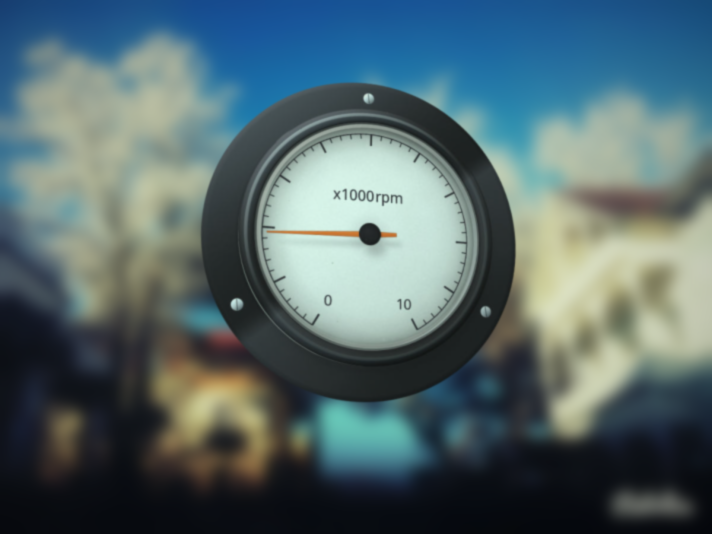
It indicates 1900 rpm
